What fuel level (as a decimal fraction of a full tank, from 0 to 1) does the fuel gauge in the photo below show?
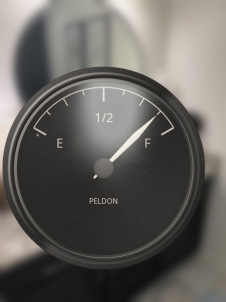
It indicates 0.875
